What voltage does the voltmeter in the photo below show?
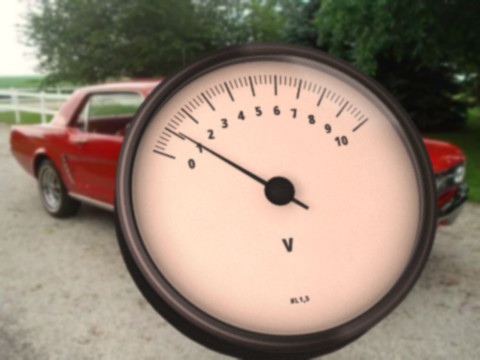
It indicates 1 V
